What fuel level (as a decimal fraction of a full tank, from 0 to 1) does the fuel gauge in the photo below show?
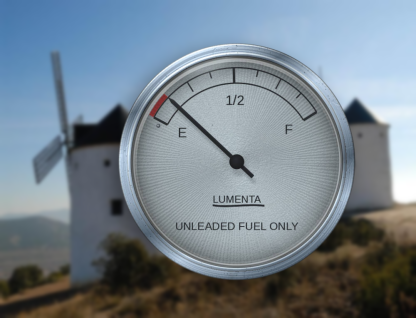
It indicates 0.125
